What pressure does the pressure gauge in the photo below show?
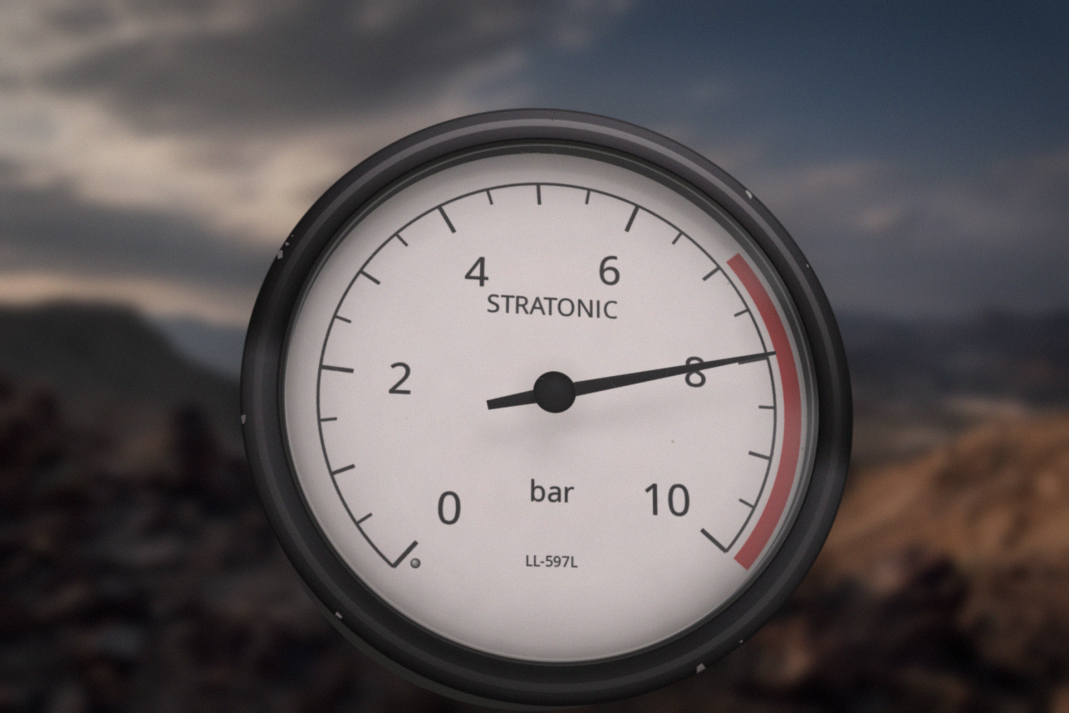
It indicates 8 bar
